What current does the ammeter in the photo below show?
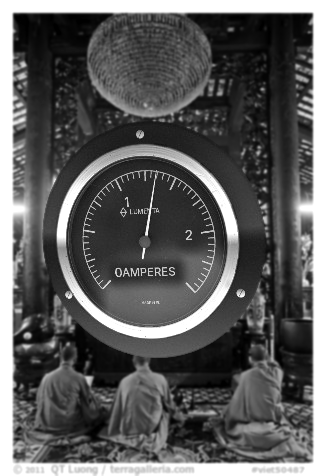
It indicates 1.35 A
